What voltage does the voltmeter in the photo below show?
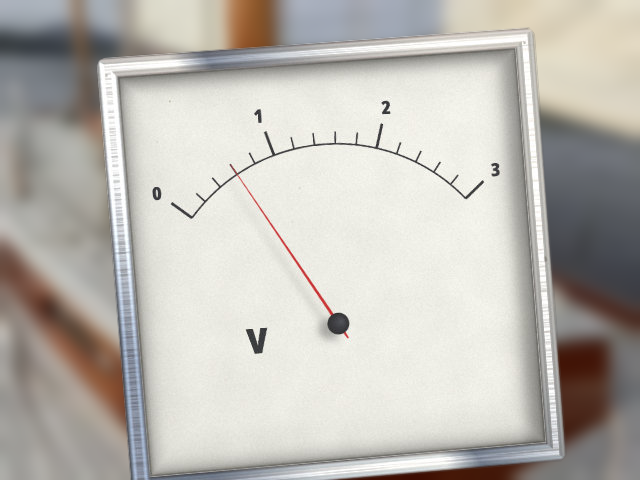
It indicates 0.6 V
